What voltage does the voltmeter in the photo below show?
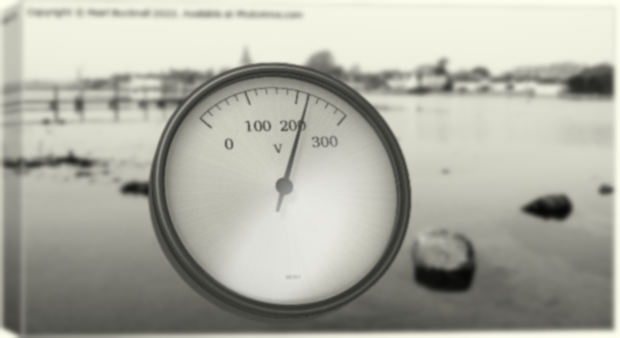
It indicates 220 V
